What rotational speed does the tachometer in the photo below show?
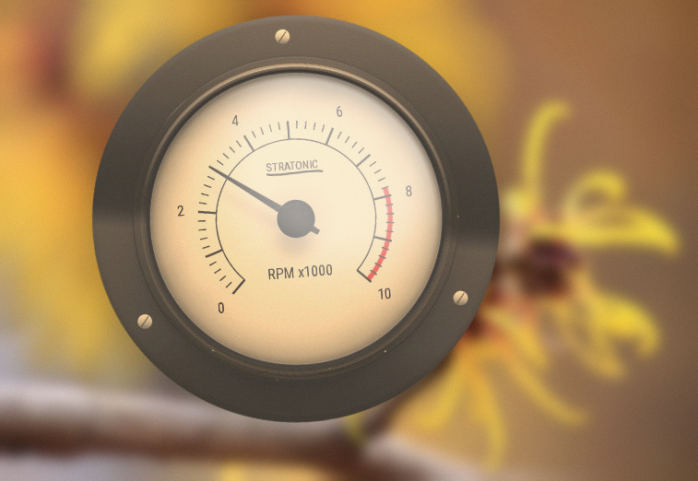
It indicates 3000 rpm
